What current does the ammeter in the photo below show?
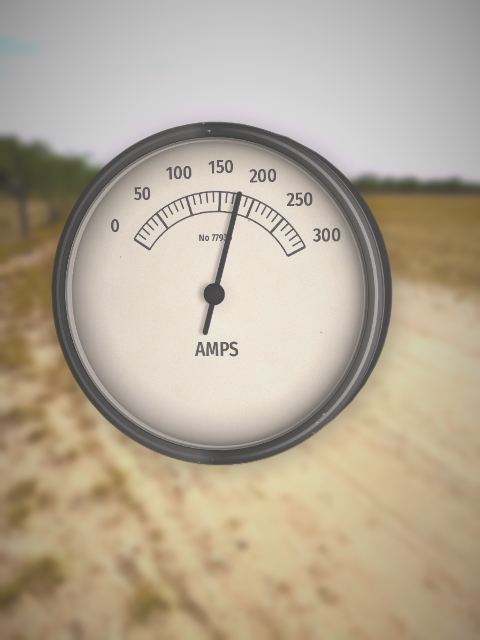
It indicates 180 A
